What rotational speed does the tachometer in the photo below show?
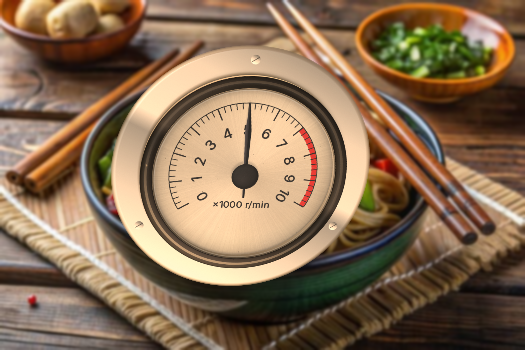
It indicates 5000 rpm
